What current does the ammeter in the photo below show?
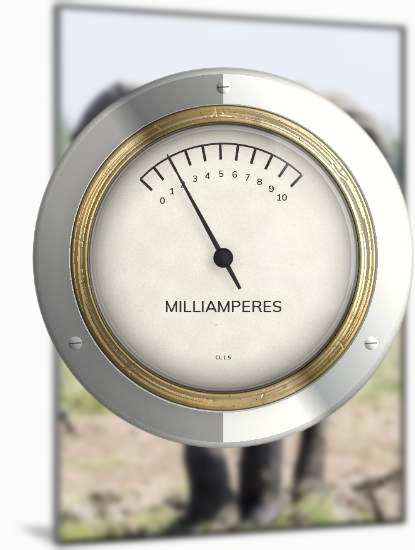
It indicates 2 mA
